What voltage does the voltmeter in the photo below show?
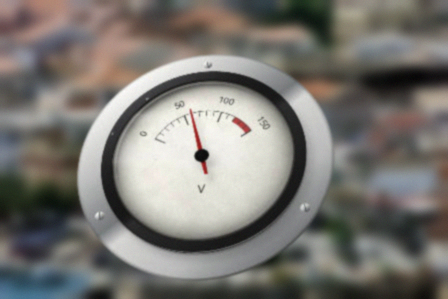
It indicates 60 V
